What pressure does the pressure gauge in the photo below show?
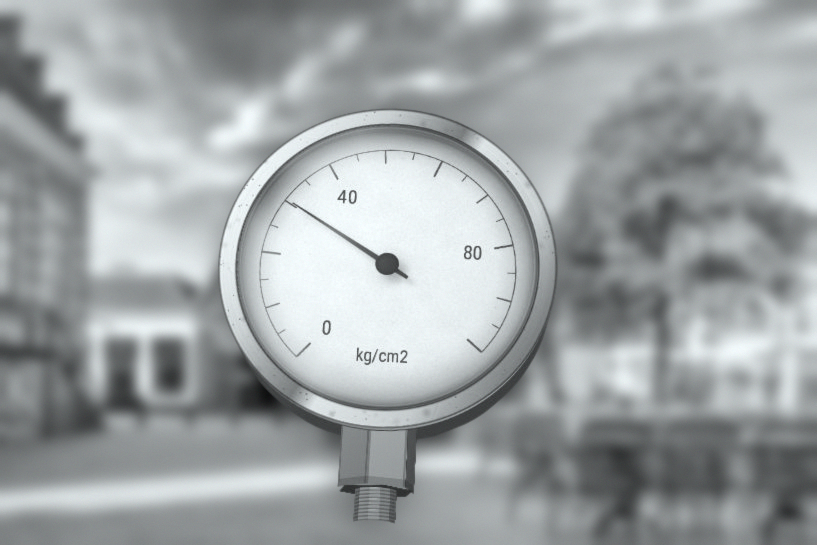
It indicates 30 kg/cm²
